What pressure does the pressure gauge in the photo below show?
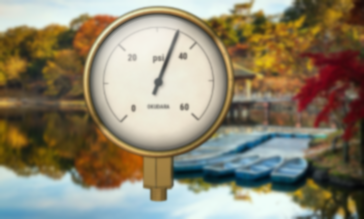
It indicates 35 psi
